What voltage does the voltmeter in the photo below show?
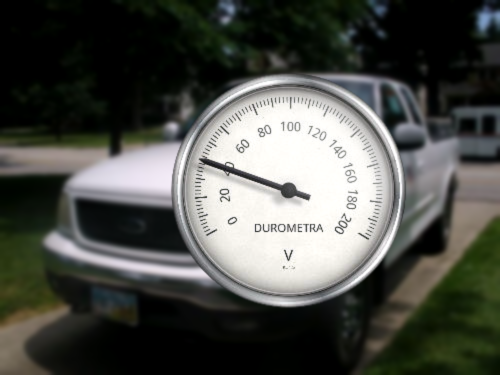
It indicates 40 V
